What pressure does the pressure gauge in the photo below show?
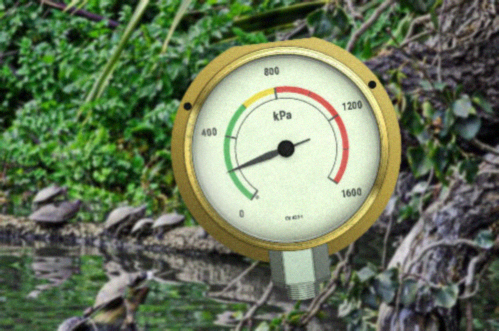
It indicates 200 kPa
